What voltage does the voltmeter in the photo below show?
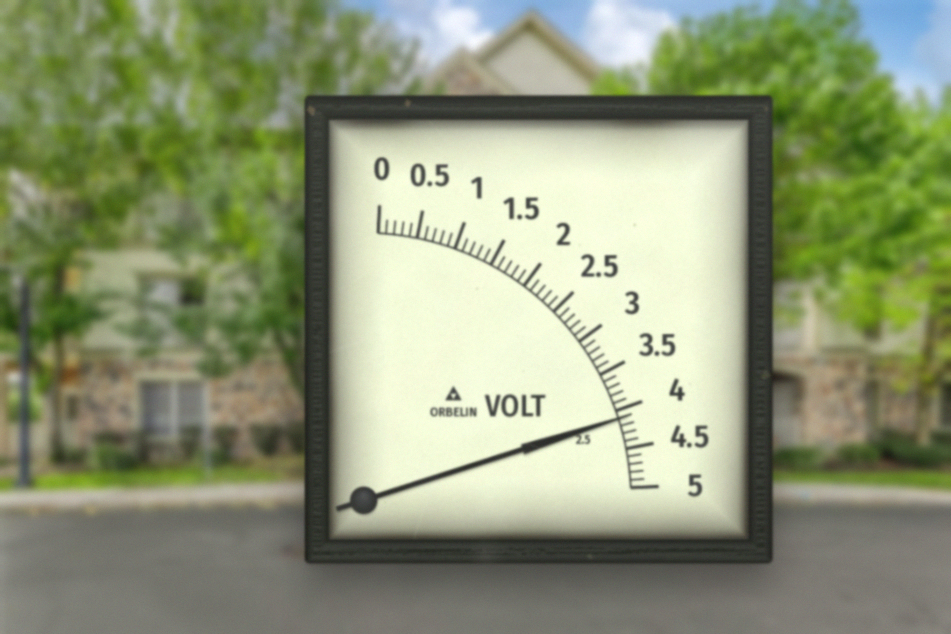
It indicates 4.1 V
